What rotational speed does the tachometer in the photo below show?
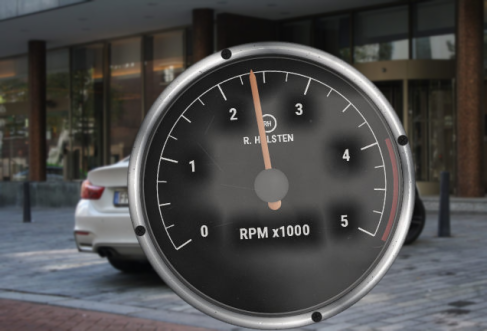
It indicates 2375 rpm
